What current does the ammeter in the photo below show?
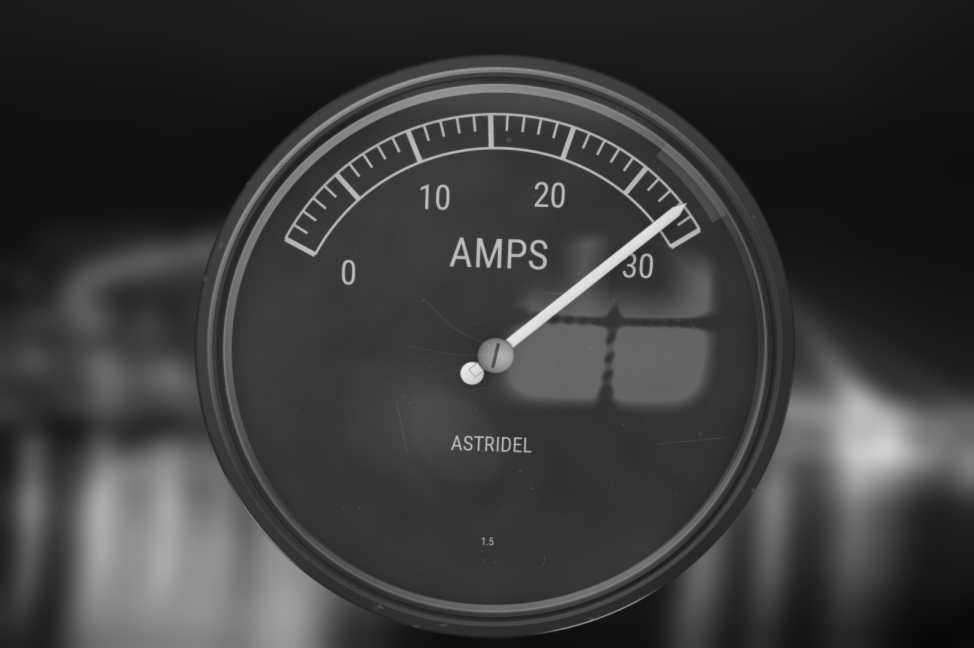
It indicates 28 A
